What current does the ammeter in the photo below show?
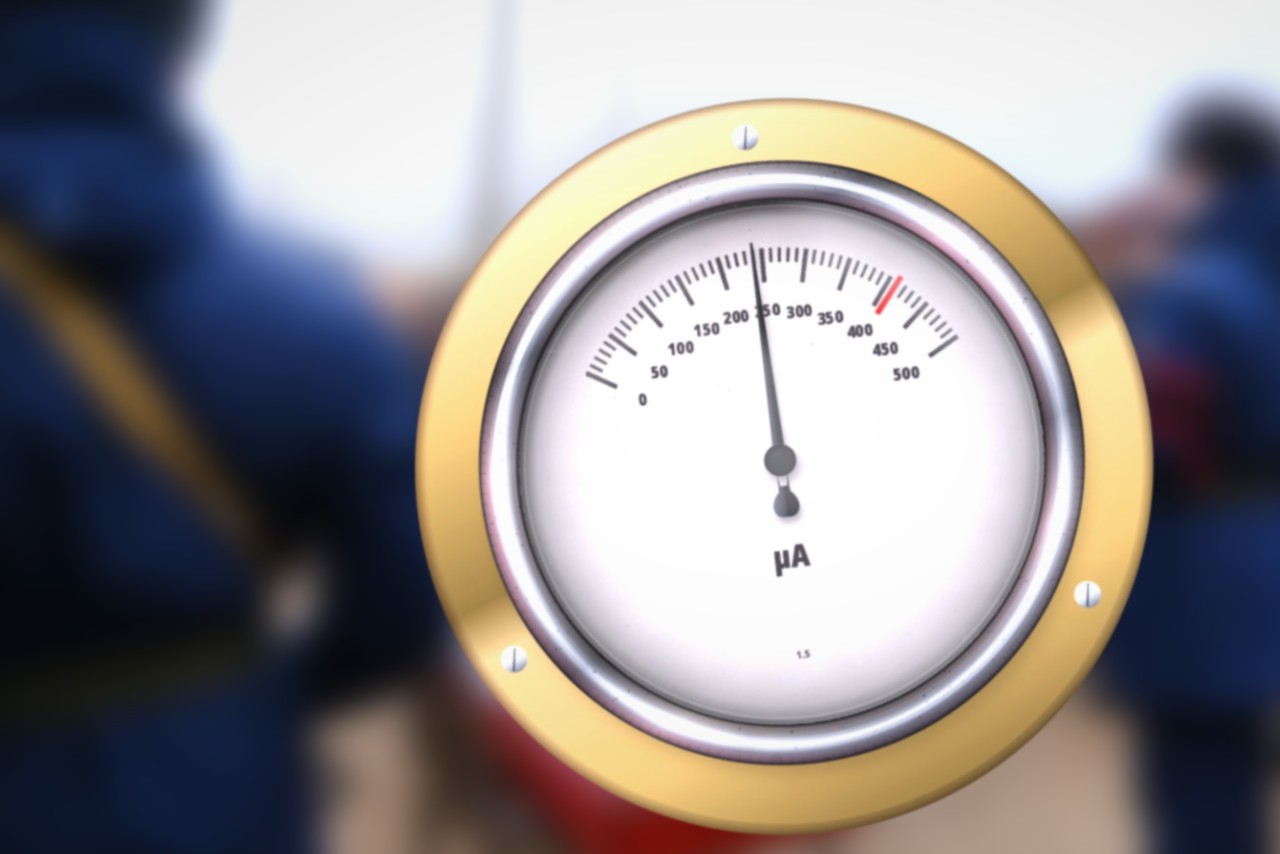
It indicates 240 µA
